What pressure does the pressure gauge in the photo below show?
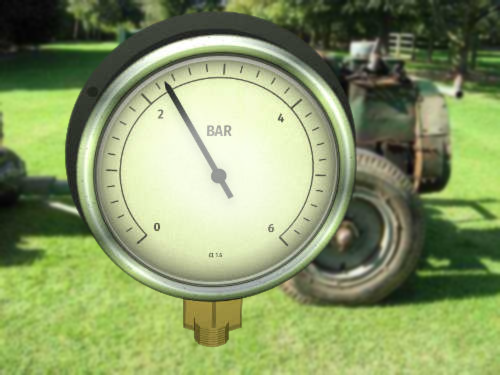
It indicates 2.3 bar
